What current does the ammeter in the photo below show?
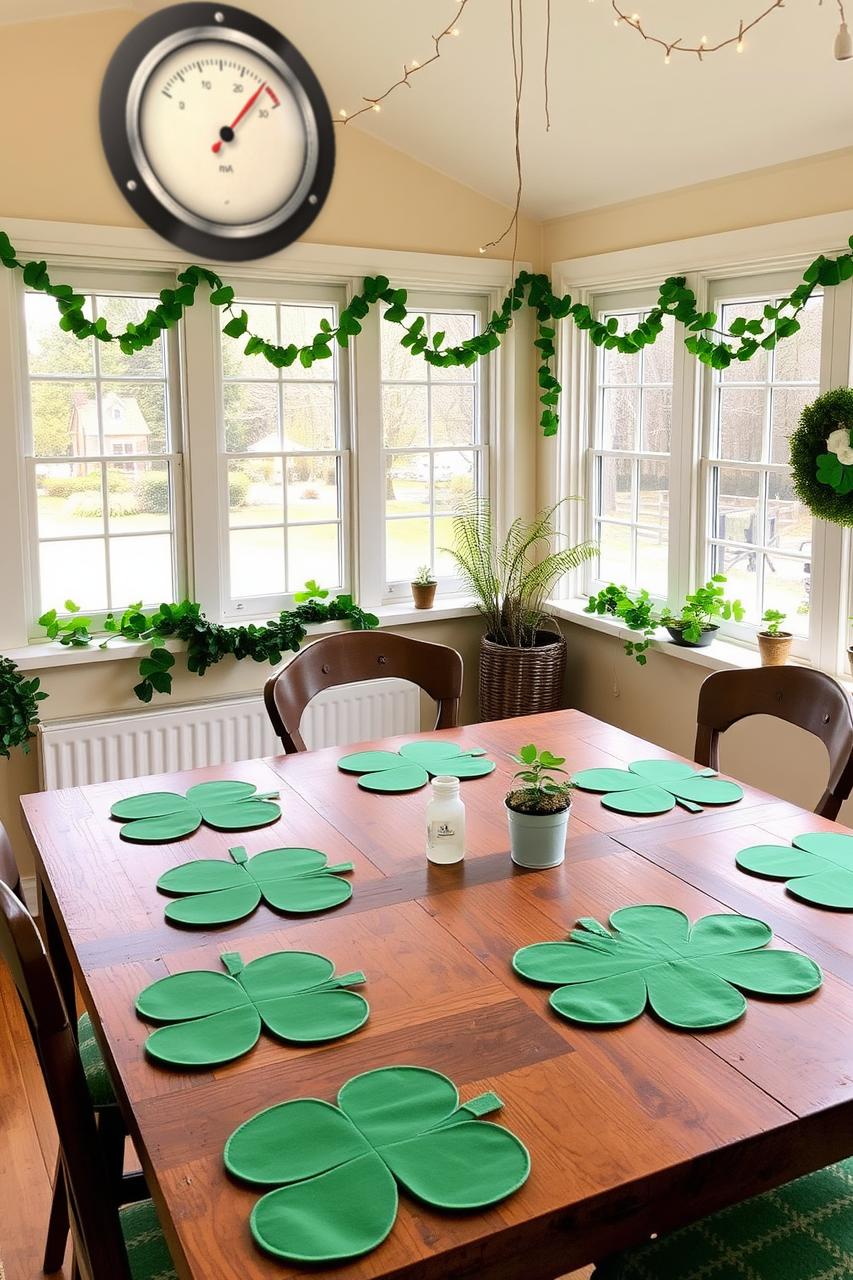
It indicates 25 mA
